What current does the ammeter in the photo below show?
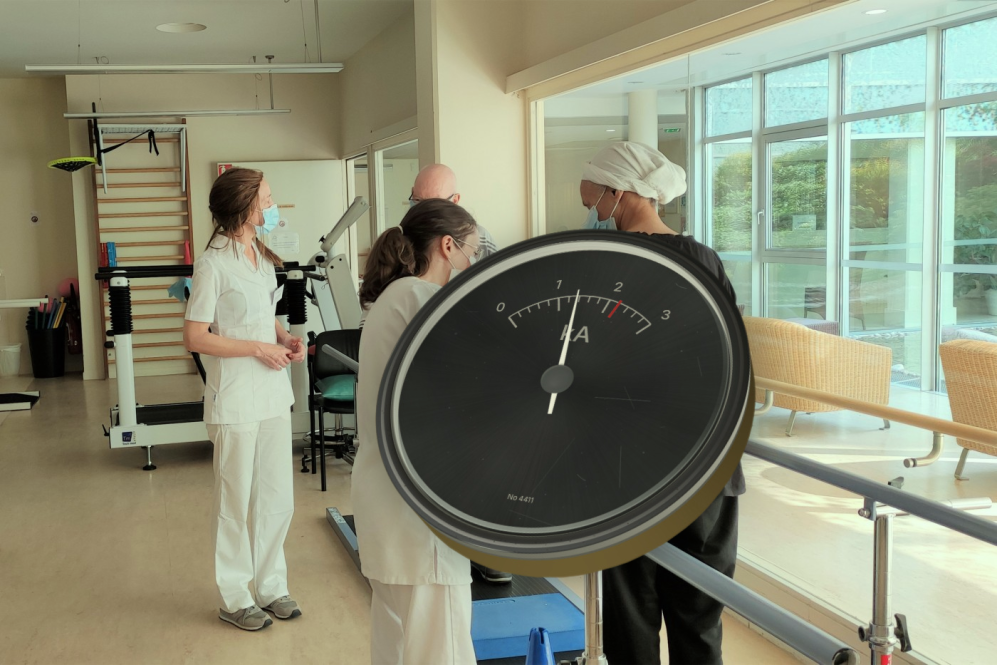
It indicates 1.4 kA
